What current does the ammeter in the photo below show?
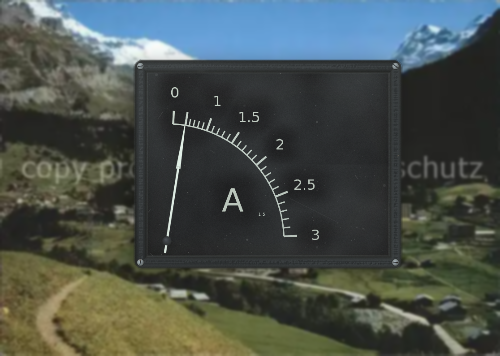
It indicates 0.5 A
